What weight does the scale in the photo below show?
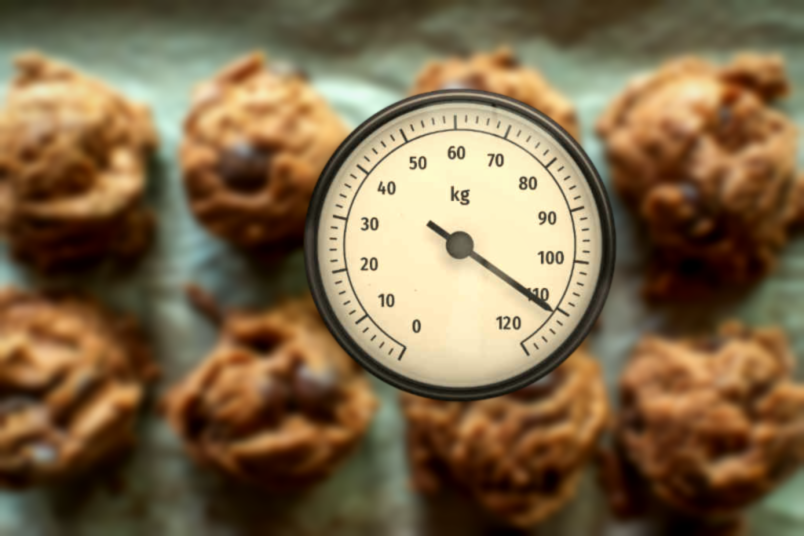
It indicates 111 kg
